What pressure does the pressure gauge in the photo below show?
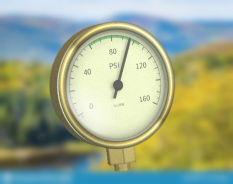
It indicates 95 psi
